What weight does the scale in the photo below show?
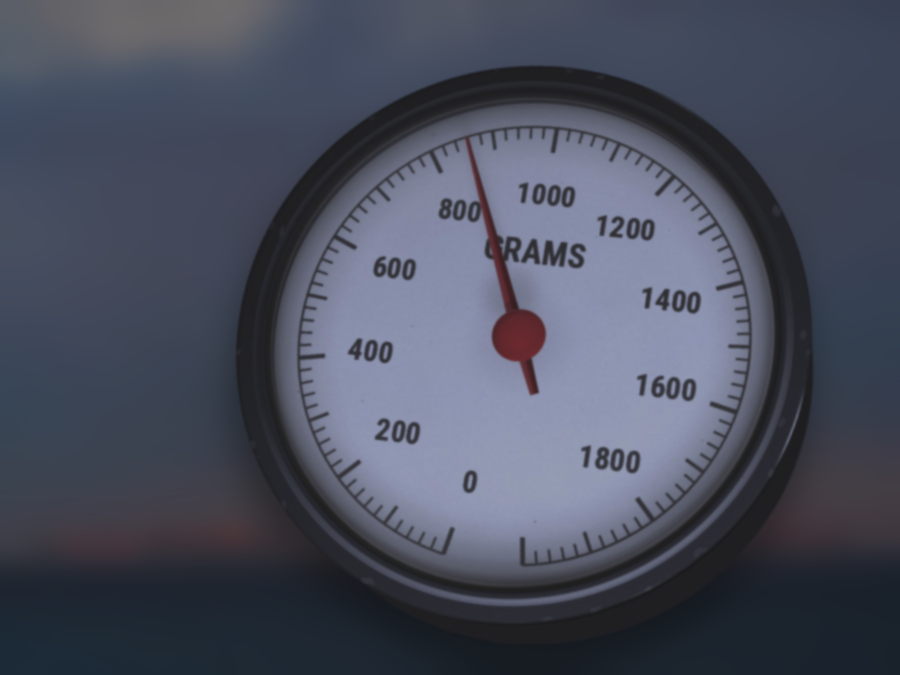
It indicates 860 g
